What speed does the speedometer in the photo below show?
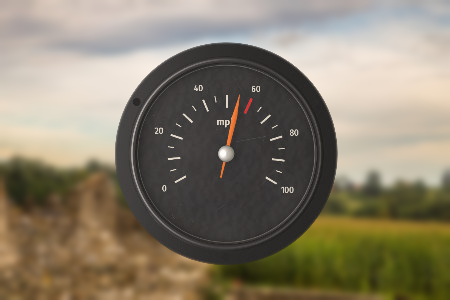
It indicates 55 mph
